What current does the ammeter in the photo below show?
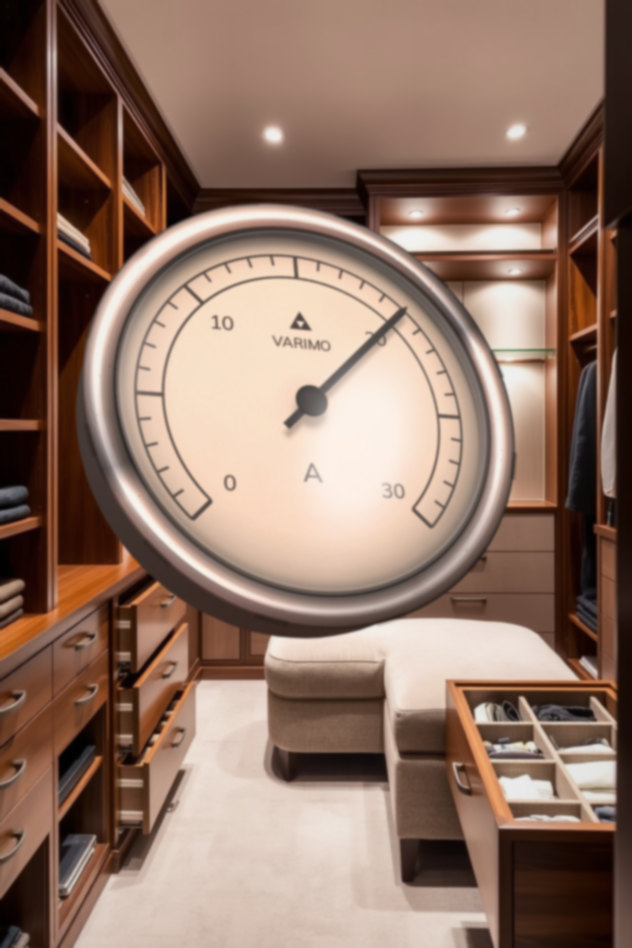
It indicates 20 A
